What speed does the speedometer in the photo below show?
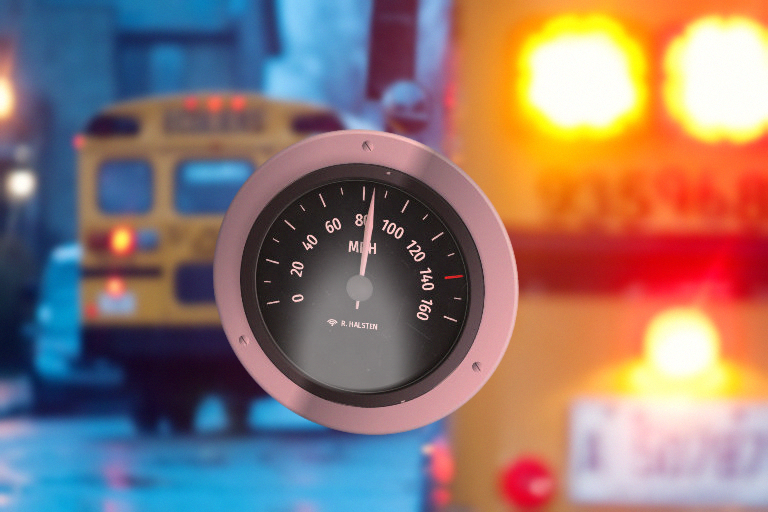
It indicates 85 mph
